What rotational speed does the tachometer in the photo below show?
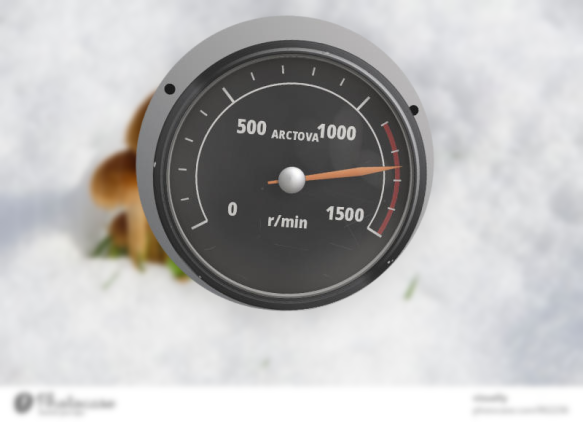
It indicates 1250 rpm
